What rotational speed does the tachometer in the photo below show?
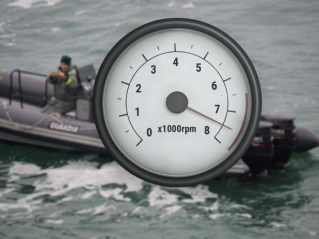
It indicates 7500 rpm
